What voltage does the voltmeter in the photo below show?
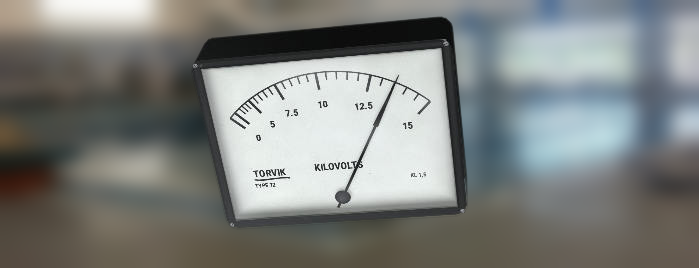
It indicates 13.5 kV
